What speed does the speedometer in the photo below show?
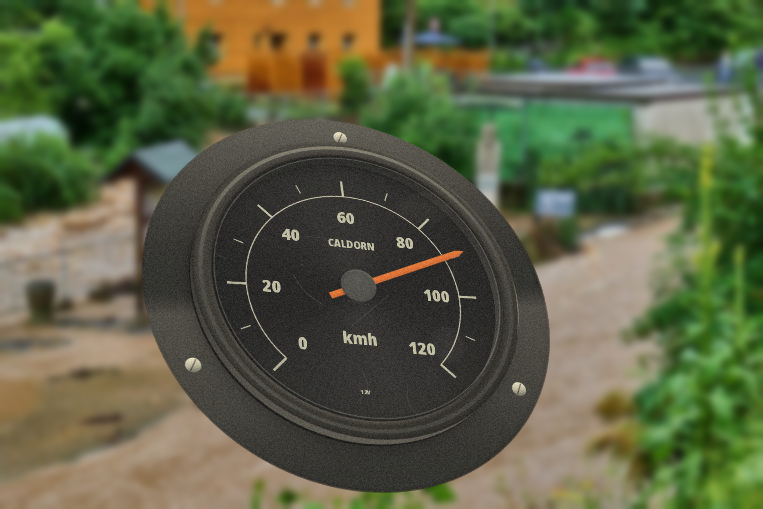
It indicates 90 km/h
